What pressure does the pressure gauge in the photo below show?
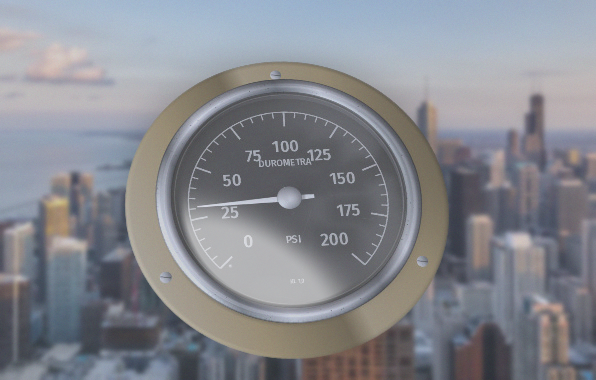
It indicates 30 psi
